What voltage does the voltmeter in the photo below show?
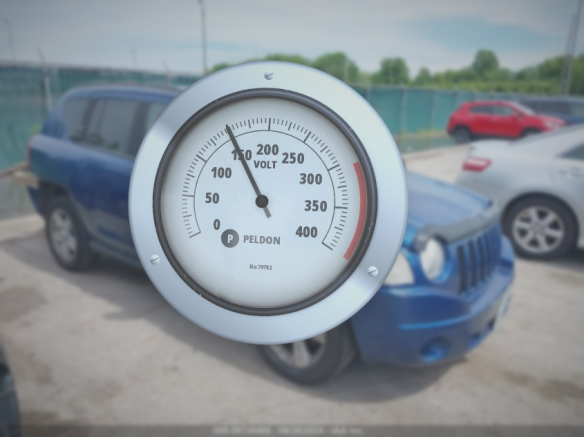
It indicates 150 V
